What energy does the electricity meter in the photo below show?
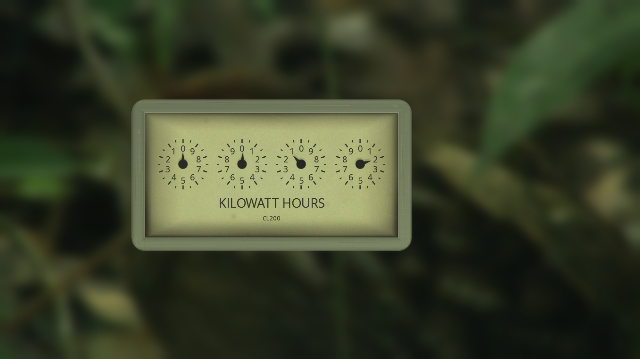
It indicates 12 kWh
